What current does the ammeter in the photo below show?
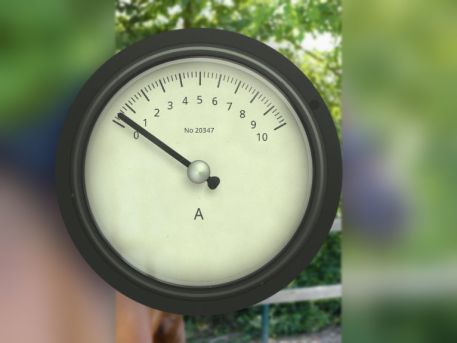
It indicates 0.4 A
